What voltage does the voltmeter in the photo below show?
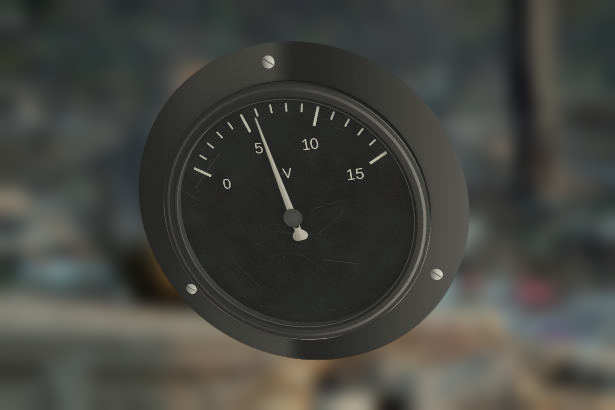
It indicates 6 V
